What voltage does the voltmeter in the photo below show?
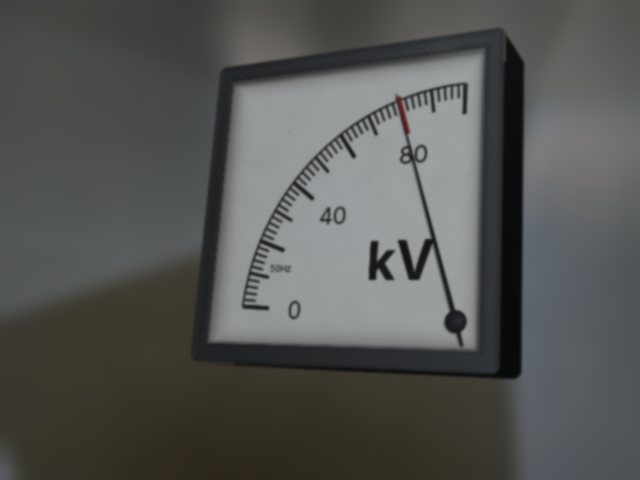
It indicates 80 kV
